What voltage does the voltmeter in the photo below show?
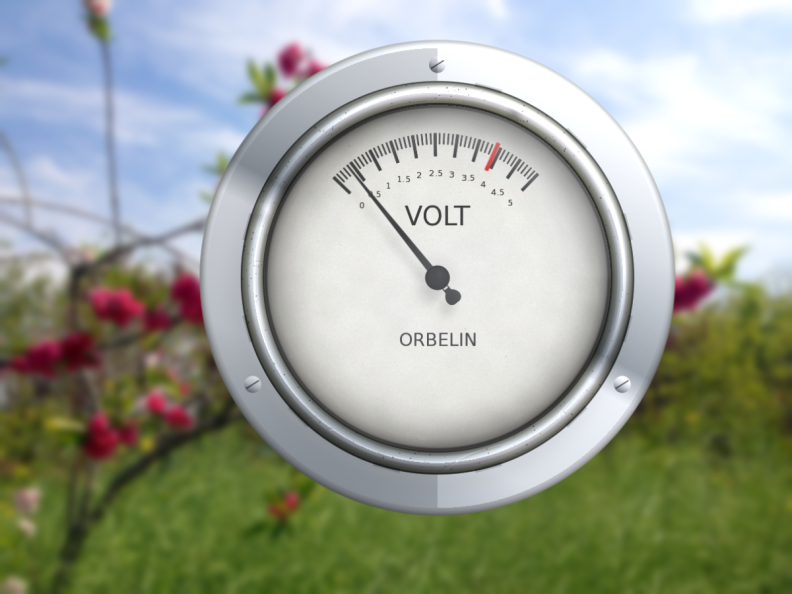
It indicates 0.4 V
